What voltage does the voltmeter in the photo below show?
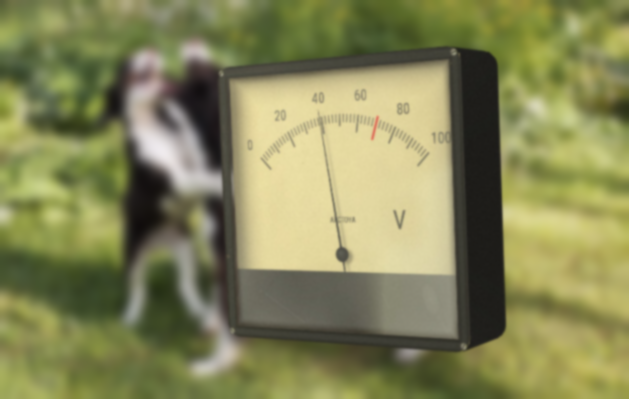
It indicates 40 V
